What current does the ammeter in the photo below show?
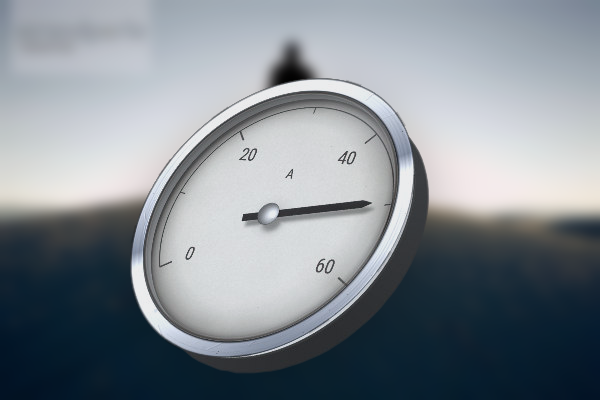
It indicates 50 A
